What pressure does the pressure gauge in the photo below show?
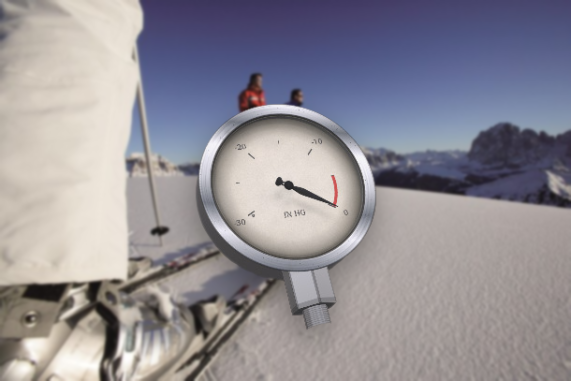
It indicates 0 inHg
